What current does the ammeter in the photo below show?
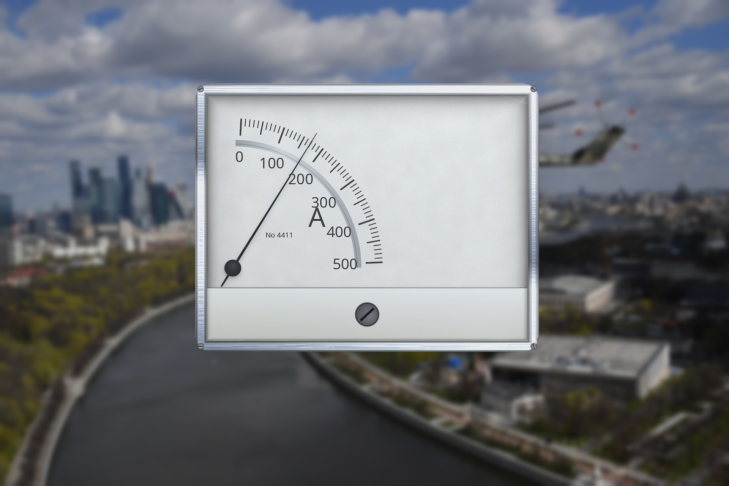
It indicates 170 A
